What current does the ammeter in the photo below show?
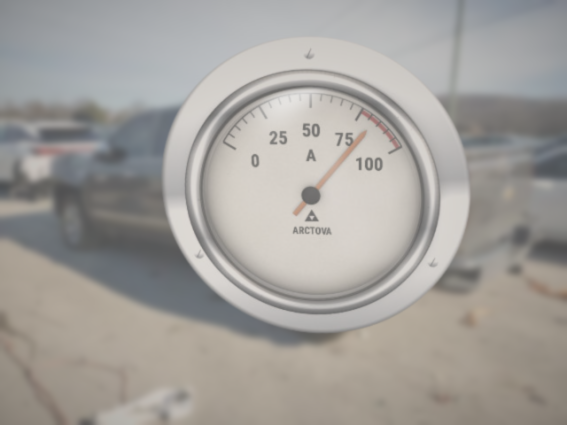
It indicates 82.5 A
